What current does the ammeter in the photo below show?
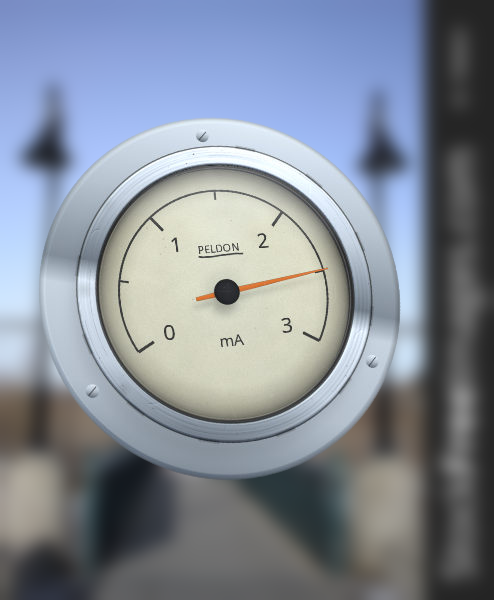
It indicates 2.5 mA
